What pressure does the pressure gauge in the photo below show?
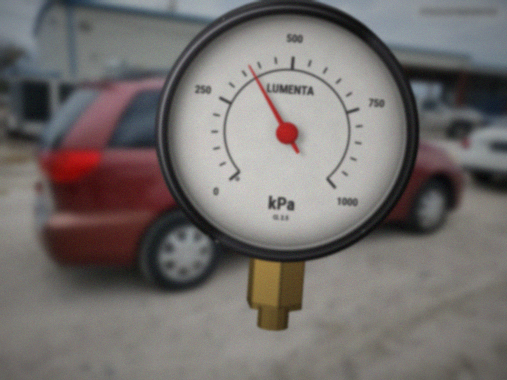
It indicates 375 kPa
